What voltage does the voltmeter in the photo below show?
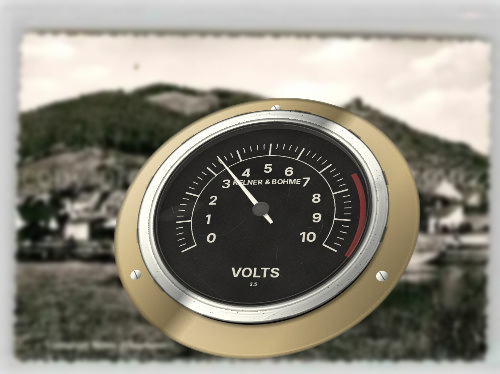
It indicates 3.4 V
